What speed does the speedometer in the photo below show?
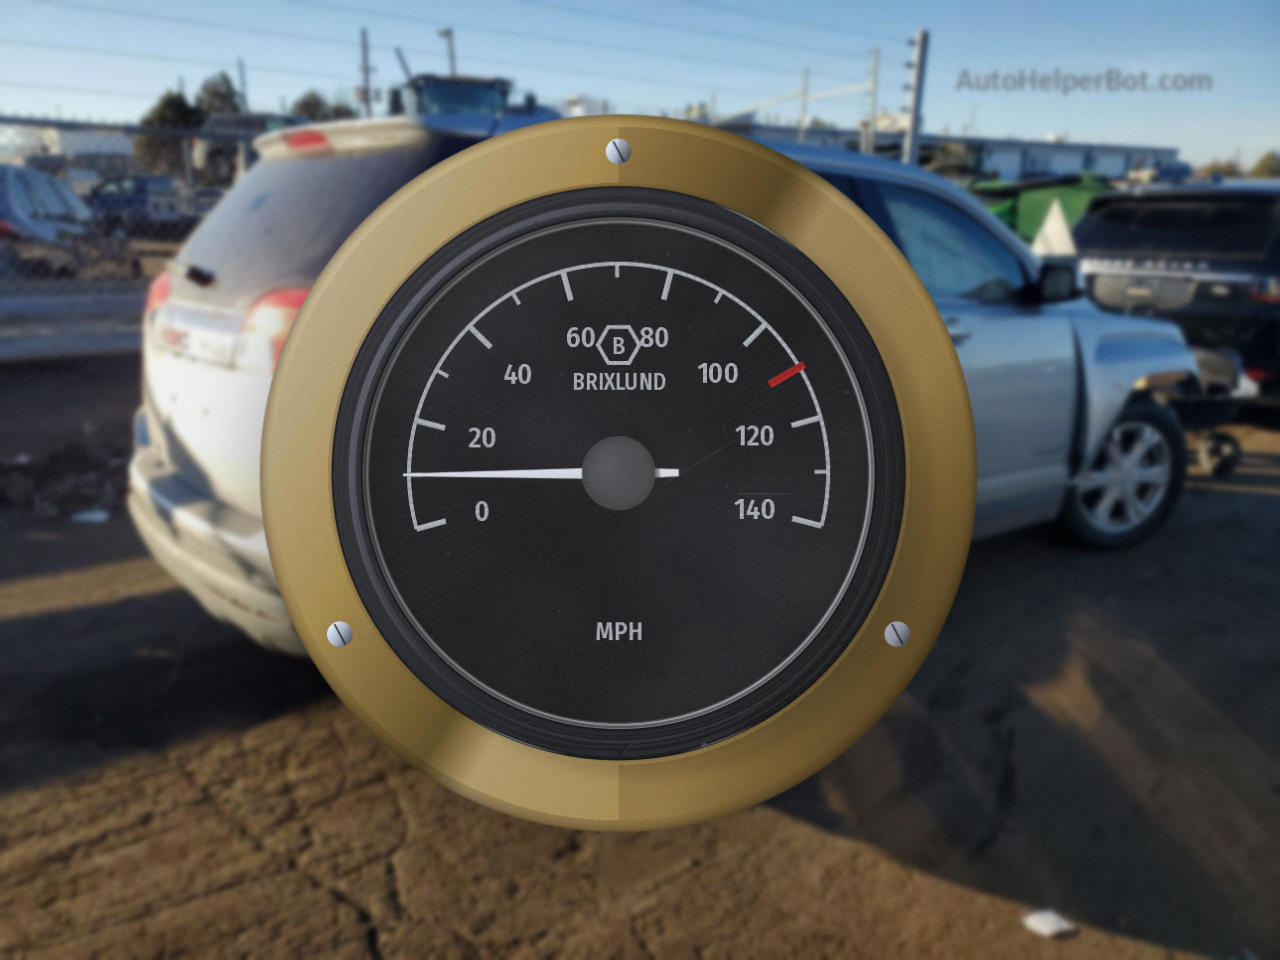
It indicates 10 mph
